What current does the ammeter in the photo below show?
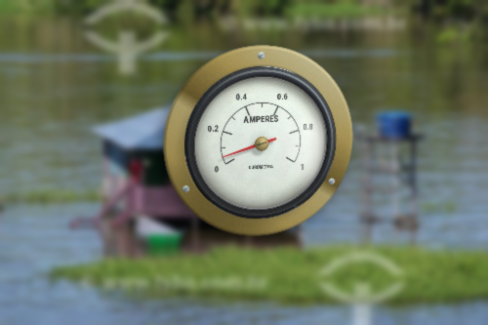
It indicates 0.05 A
